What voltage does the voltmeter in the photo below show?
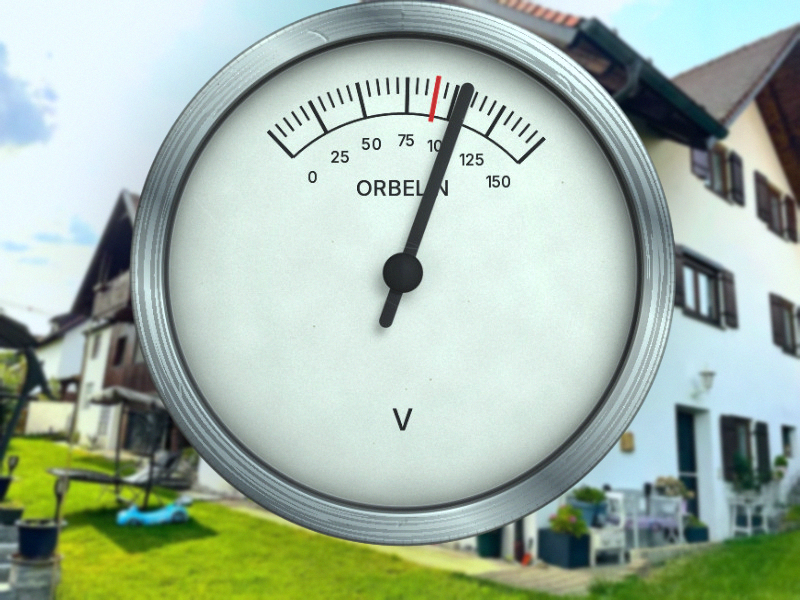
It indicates 105 V
